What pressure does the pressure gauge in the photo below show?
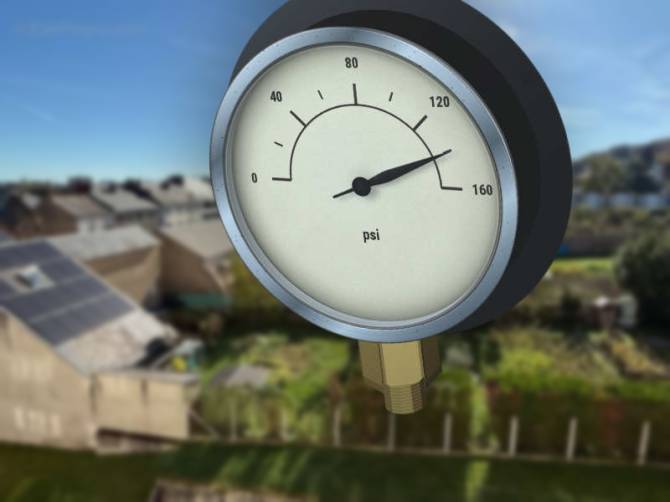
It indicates 140 psi
